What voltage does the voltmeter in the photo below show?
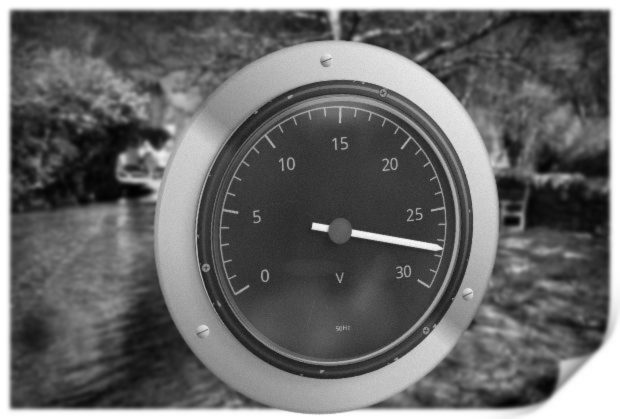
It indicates 27.5 V
